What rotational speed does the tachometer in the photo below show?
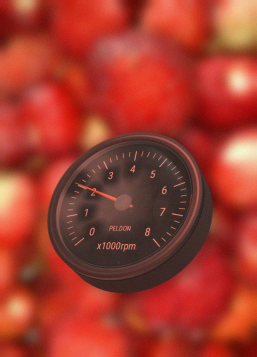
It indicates 2000 rpm
